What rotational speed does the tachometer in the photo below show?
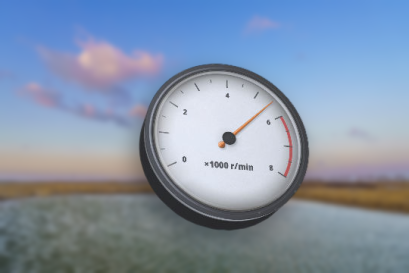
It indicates 5500 rpm
